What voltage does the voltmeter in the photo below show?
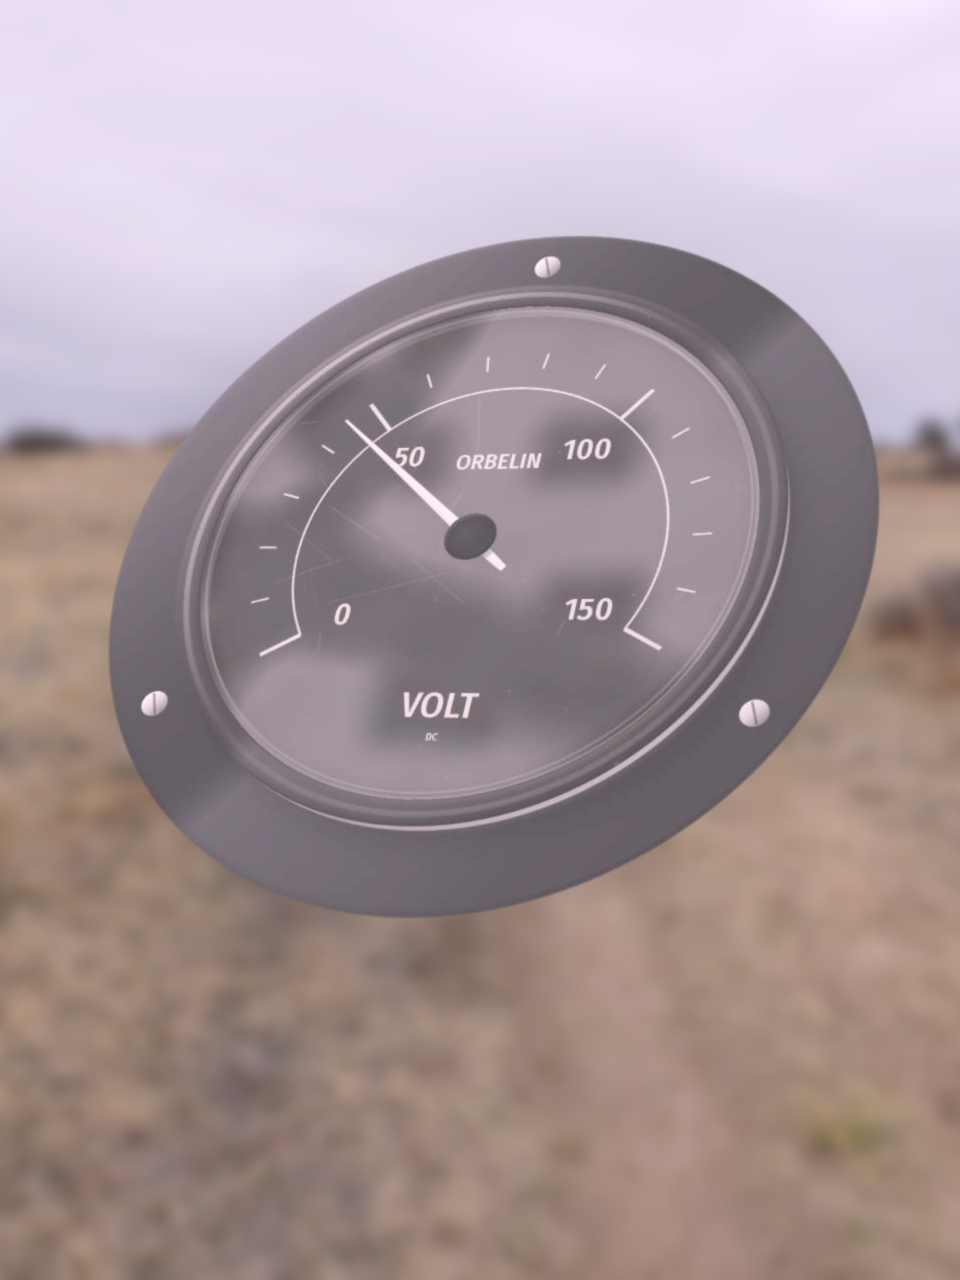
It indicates 45 V
